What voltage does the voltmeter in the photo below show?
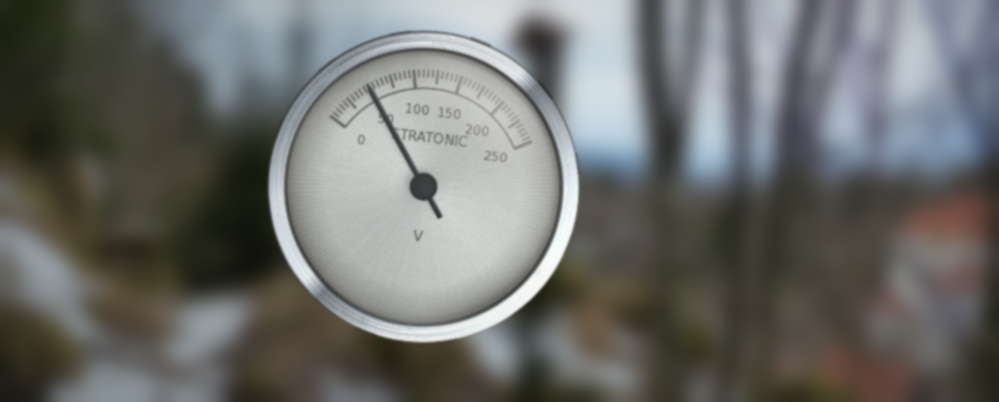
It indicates 50 V
